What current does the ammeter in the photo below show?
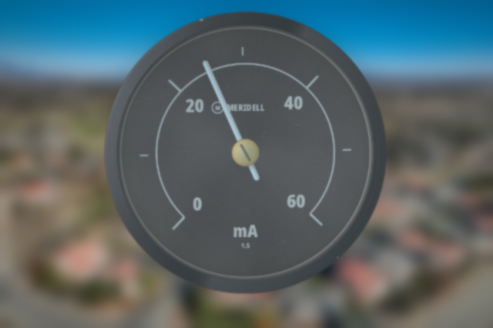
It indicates 25 mA
